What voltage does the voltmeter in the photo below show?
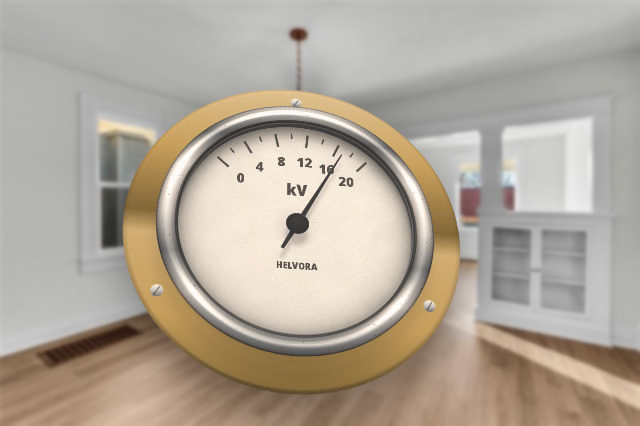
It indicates 17 kV
